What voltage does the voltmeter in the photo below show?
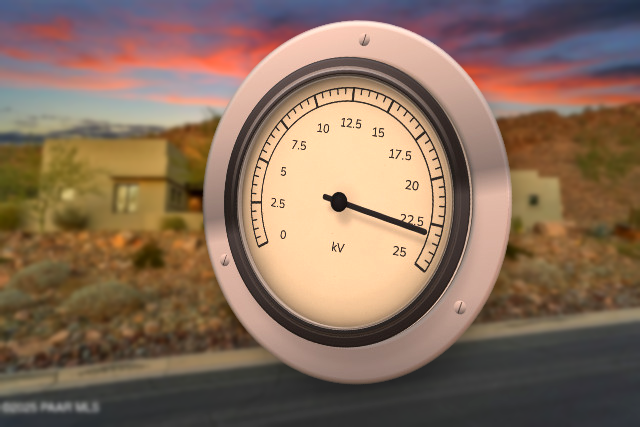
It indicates 23 kV
